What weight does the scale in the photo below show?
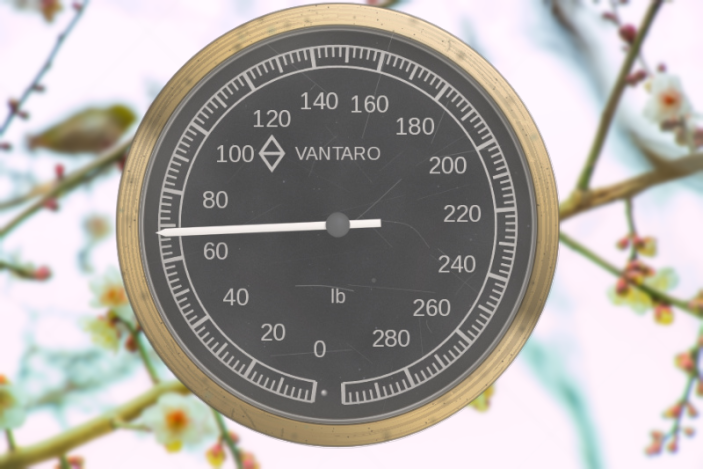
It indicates 68 lb
